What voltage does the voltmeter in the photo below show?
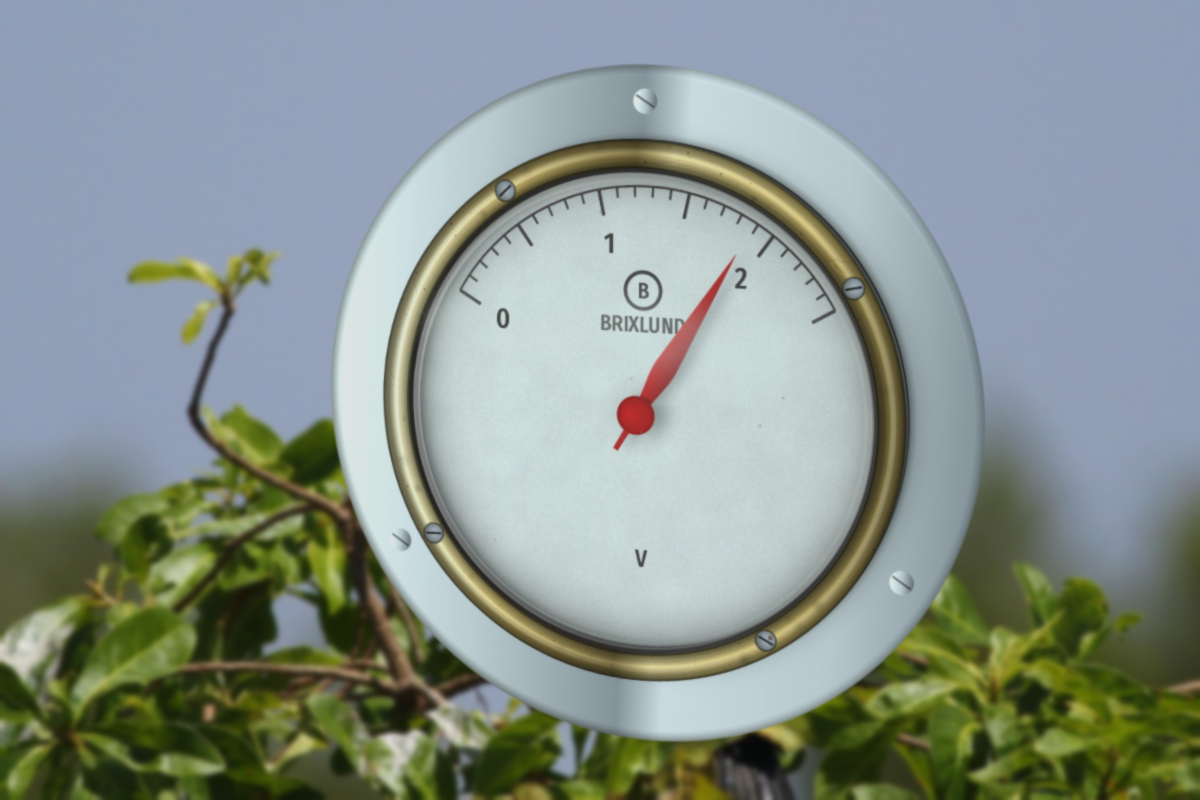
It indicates 1.9 V
